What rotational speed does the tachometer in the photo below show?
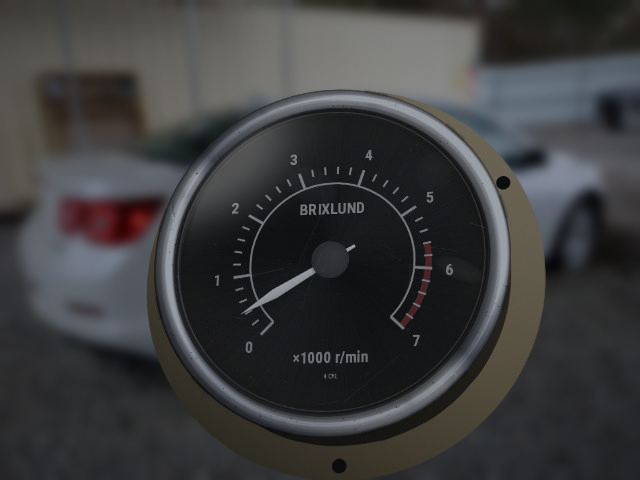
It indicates 400 rpm
